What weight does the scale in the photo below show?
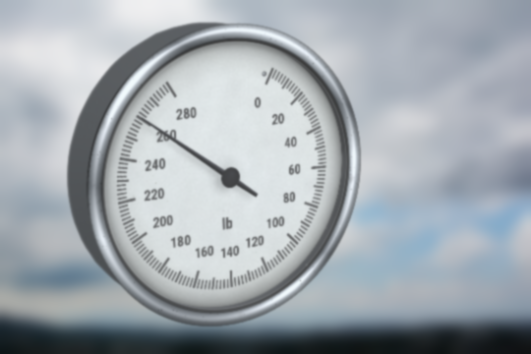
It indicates 260 lb
